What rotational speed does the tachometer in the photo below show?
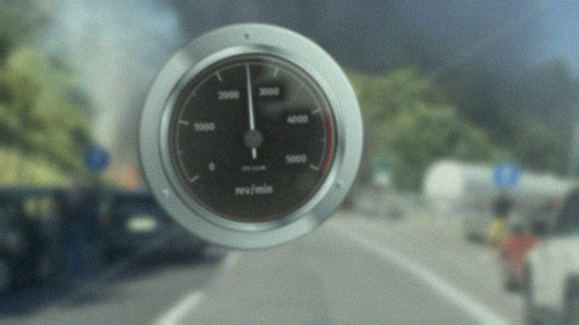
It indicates 2500 rpm
